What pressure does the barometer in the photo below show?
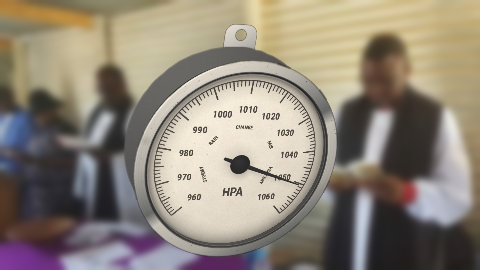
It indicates 1050 hPa
